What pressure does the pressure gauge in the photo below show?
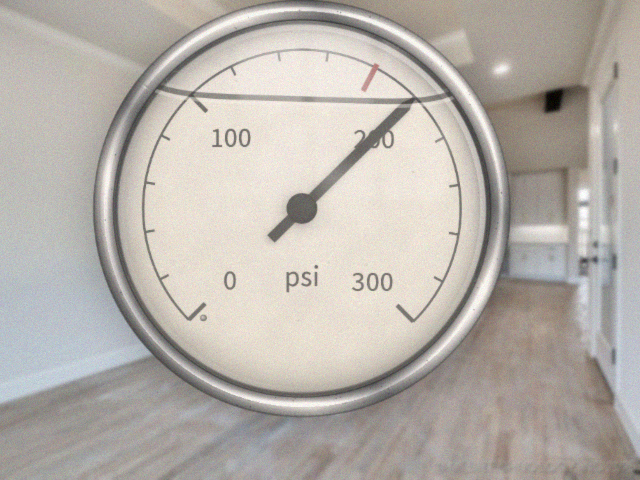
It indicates 200 psi
